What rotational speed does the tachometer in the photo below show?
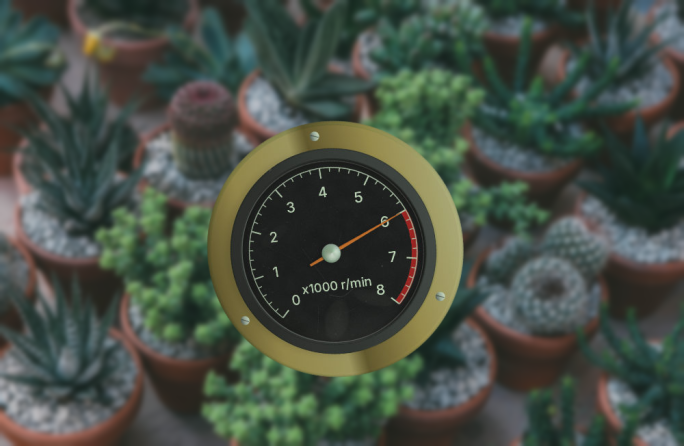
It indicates 6000 rpm
